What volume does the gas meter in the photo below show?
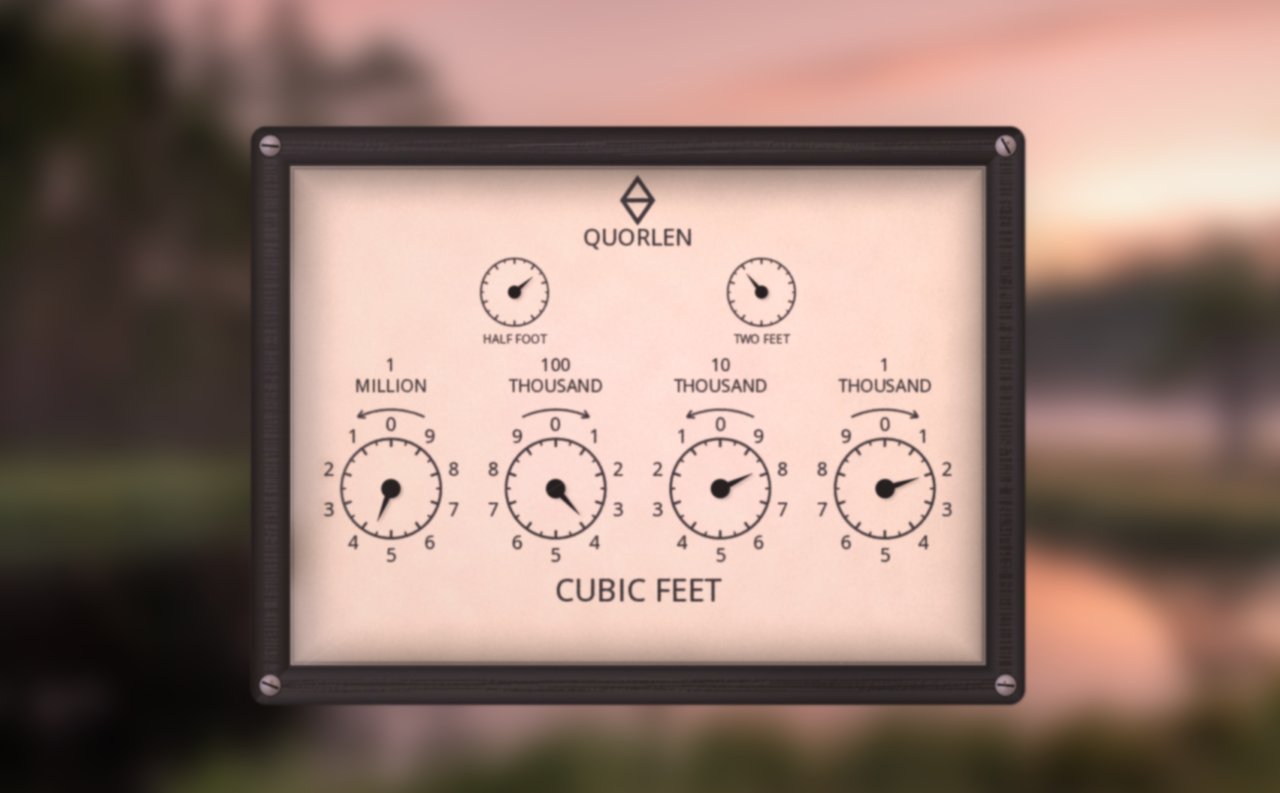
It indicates 438200 ft³
